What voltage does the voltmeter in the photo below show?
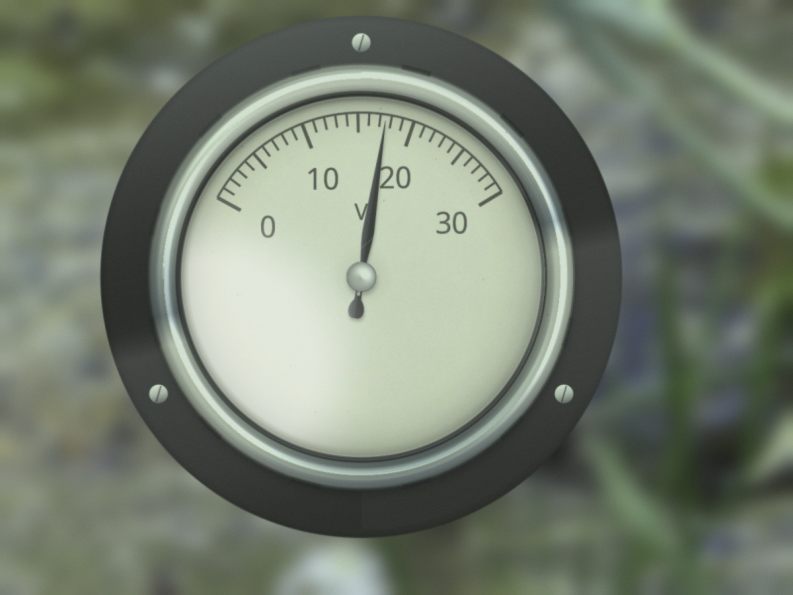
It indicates 17.5 V
